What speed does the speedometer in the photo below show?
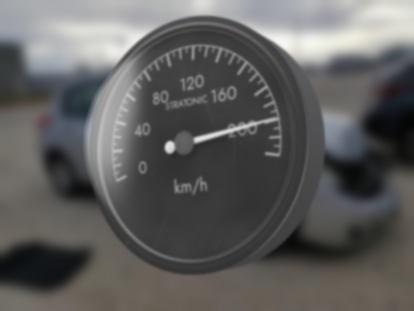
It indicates 200 km/h
